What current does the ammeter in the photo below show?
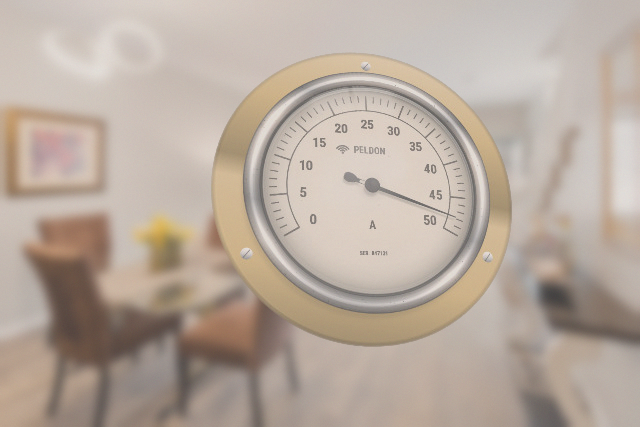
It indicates 48 A
